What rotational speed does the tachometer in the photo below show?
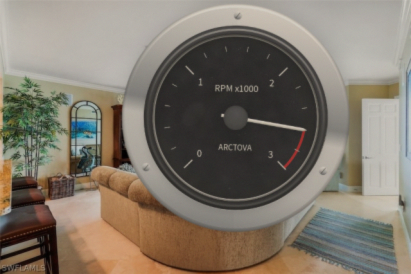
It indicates 2600 rpm
